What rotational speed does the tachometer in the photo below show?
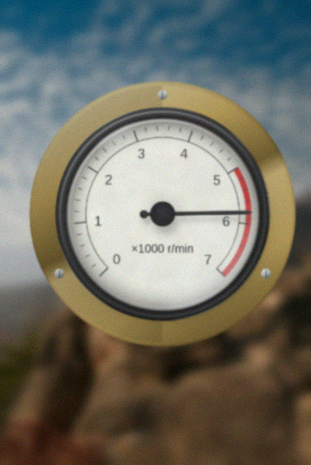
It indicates 5800 rpm
